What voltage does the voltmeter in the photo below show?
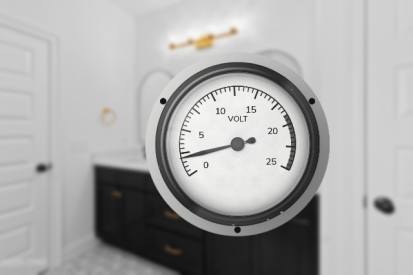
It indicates 2 V
